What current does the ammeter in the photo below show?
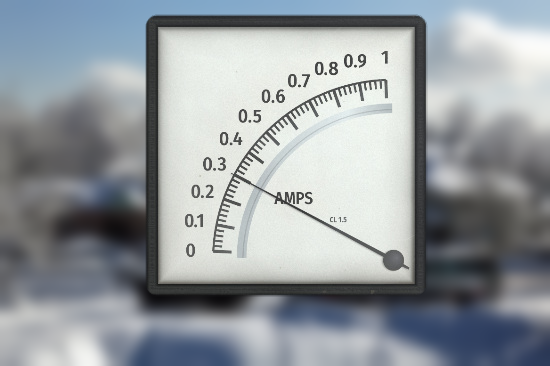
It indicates 0.3 A
